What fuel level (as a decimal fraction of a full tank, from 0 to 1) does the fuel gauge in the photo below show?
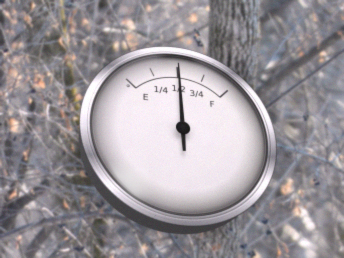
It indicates 0.5
